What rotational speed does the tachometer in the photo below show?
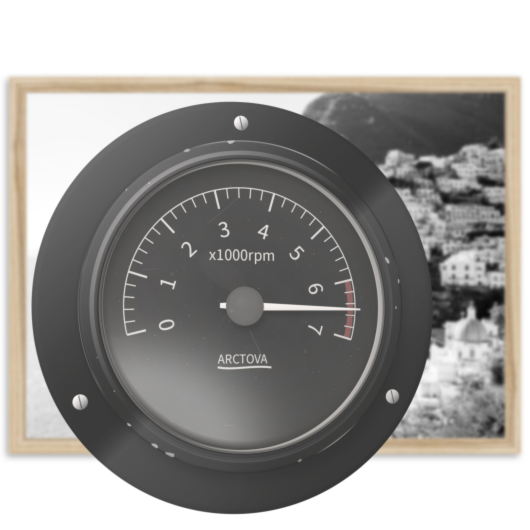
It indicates 6500 rpm
